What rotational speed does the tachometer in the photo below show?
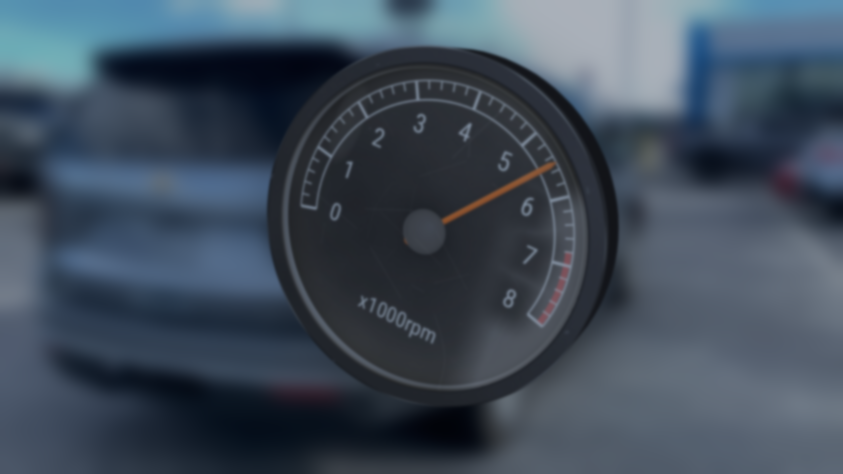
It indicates 5500 rpm
